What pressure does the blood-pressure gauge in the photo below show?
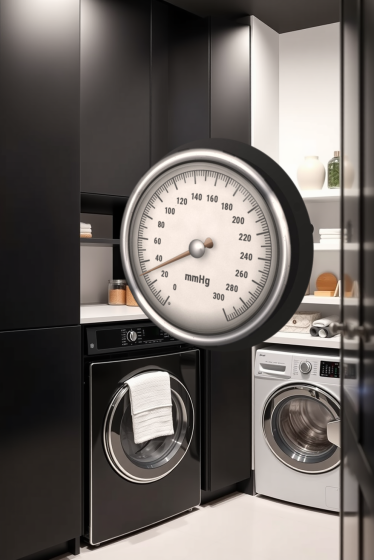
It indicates 30 mmHg
